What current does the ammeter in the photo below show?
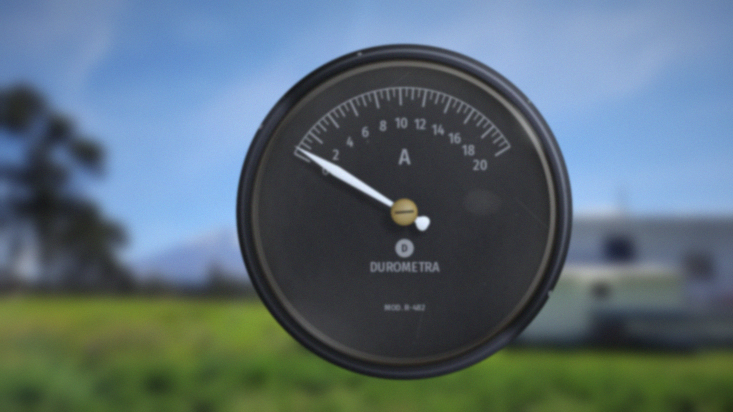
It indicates 0.5 A
